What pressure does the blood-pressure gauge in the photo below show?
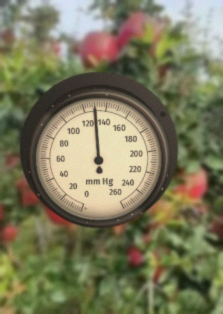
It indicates 130 mmHg
